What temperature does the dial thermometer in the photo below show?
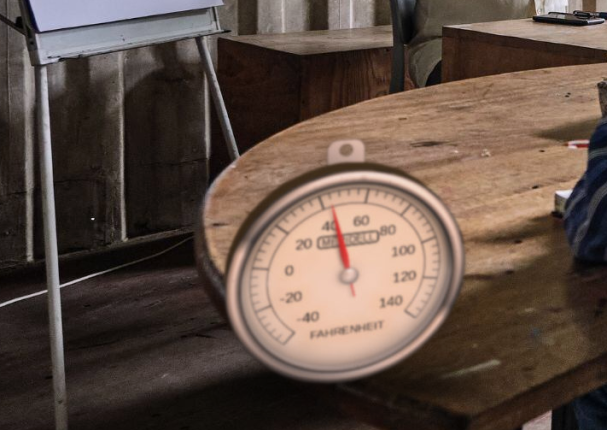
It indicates 44 °F
